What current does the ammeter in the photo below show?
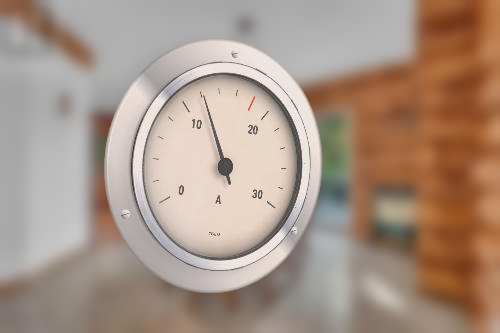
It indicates 12 A
